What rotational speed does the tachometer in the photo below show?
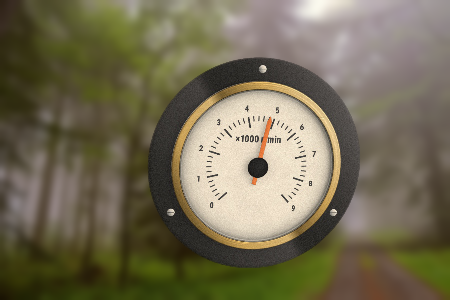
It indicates 4800 rpm
